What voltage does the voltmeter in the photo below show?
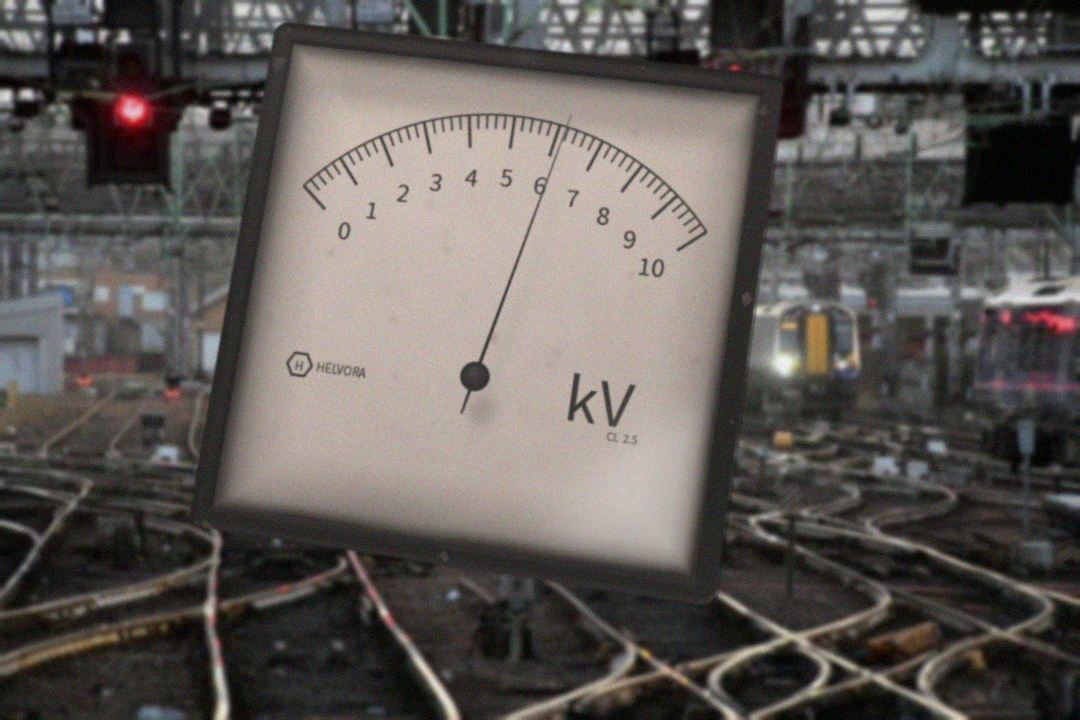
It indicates 6.2 kV
